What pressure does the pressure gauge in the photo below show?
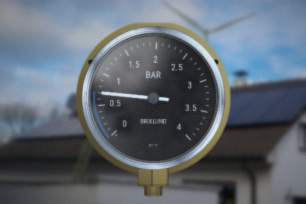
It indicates 0.7 bar
